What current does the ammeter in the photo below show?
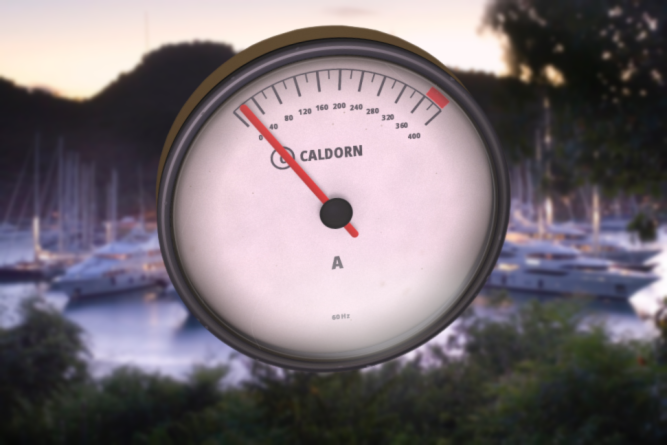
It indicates 20 A
